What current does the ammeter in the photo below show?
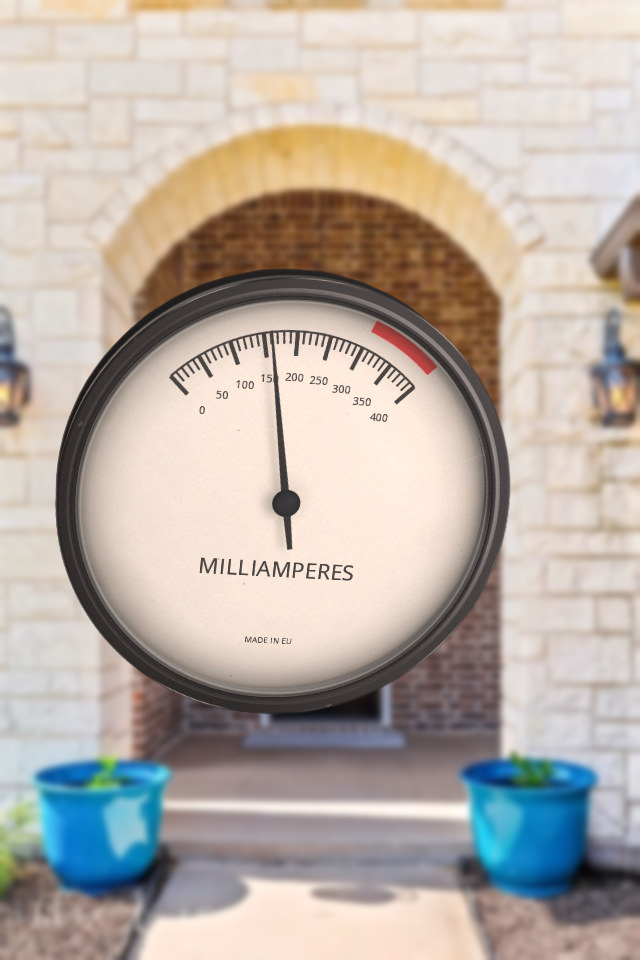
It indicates 160 mA
